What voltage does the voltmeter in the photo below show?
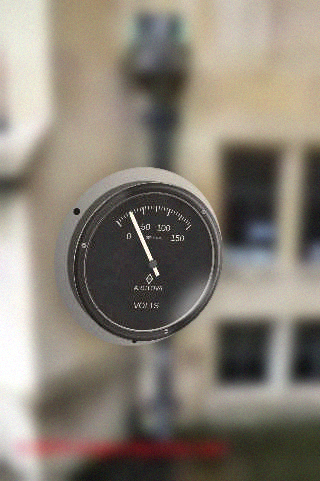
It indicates 25 V
